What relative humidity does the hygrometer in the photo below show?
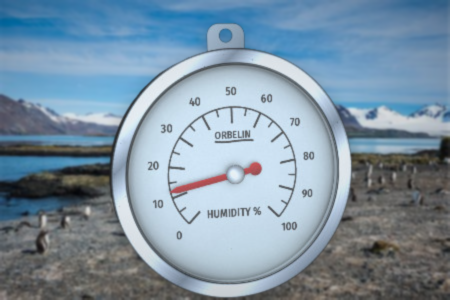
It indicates 12.5 %
